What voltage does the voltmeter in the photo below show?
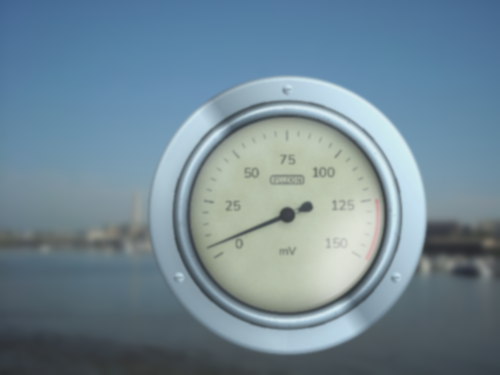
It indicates 5 mV
